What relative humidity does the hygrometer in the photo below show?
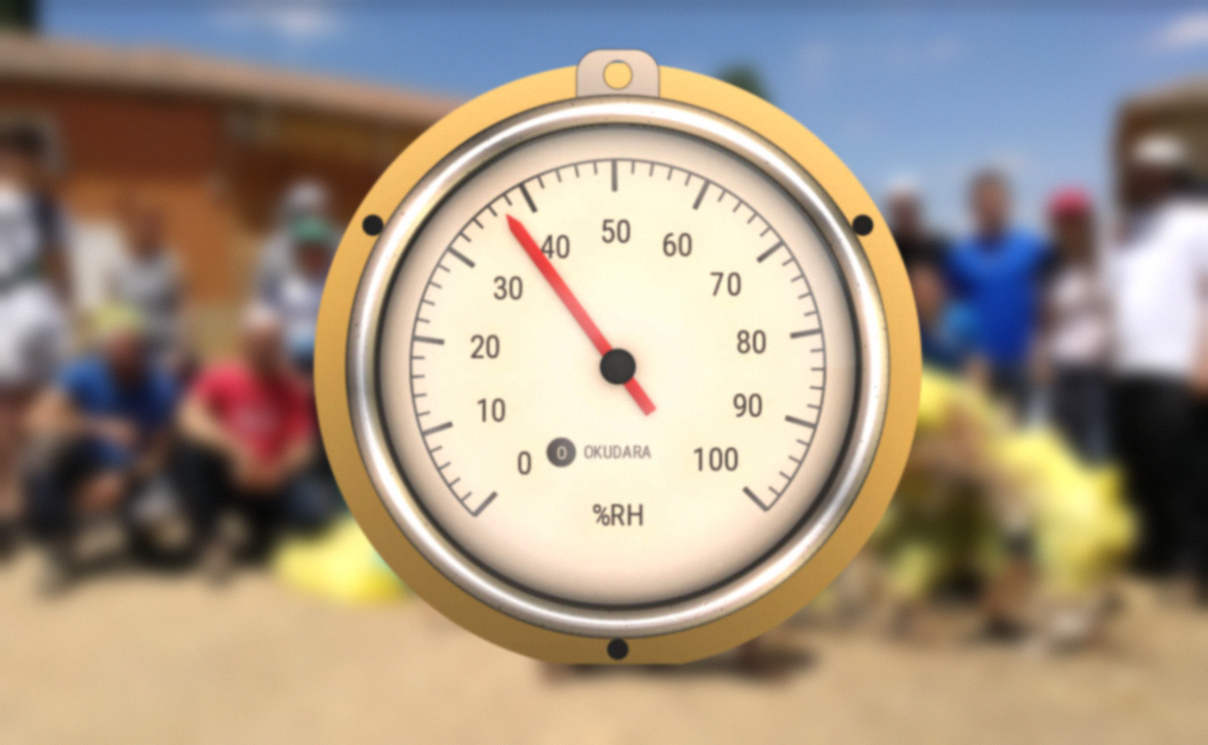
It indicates 37 %
